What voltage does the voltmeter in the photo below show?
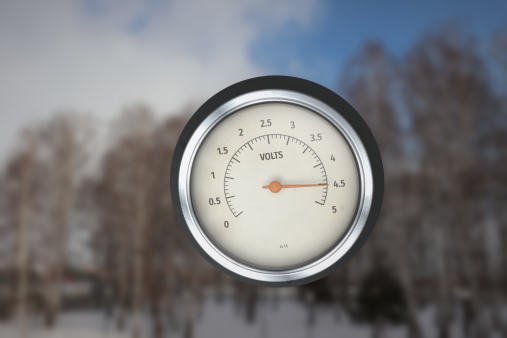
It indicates 4.5 V
